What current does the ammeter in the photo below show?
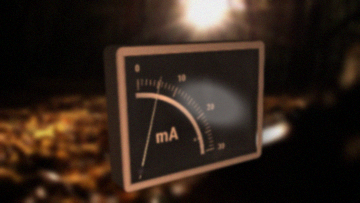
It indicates 5 mA
